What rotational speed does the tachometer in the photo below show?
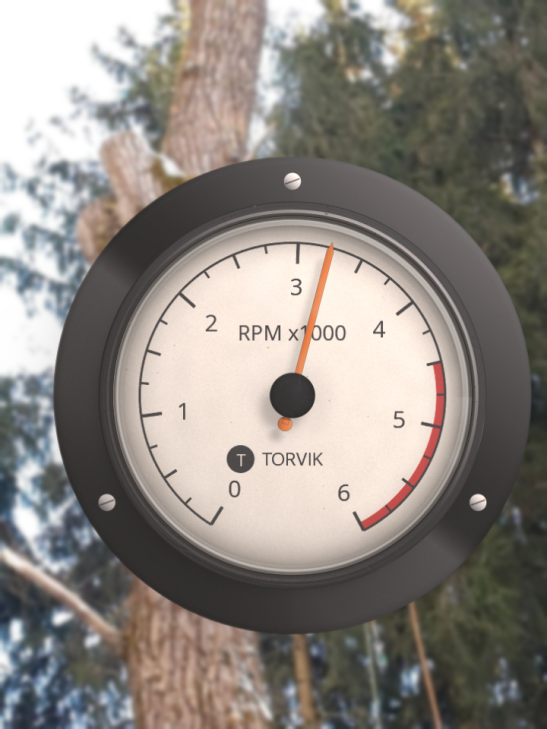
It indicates 3250 rpm
